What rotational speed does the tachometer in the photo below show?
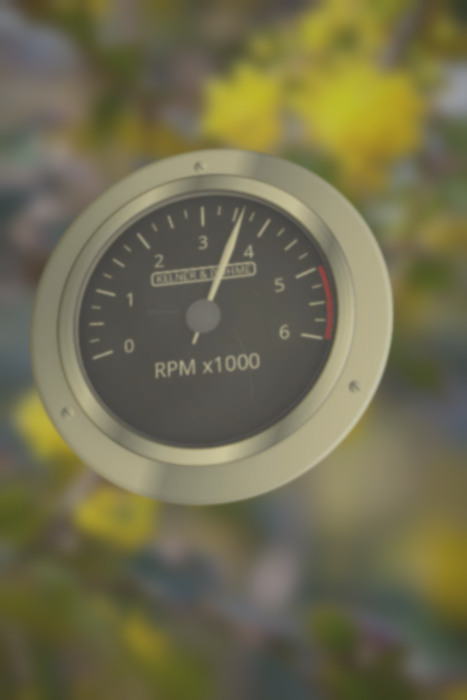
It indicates 3625 rpm
